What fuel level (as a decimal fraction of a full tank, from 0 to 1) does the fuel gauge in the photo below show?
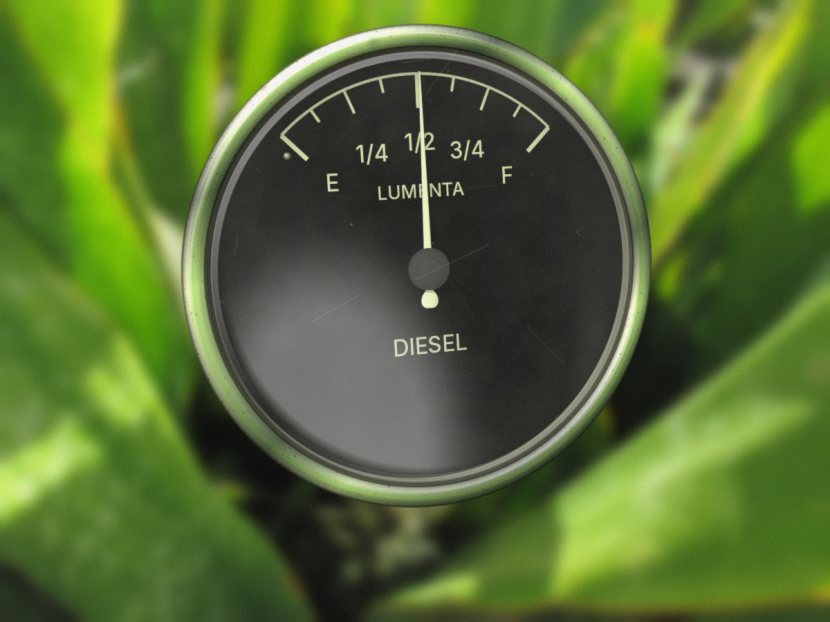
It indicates 0.5
